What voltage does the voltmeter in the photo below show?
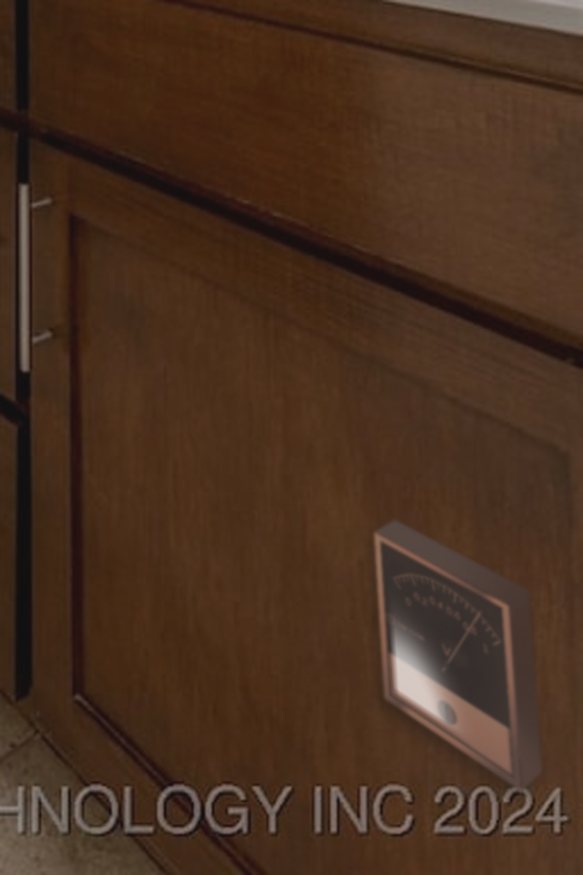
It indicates 0.8 V
